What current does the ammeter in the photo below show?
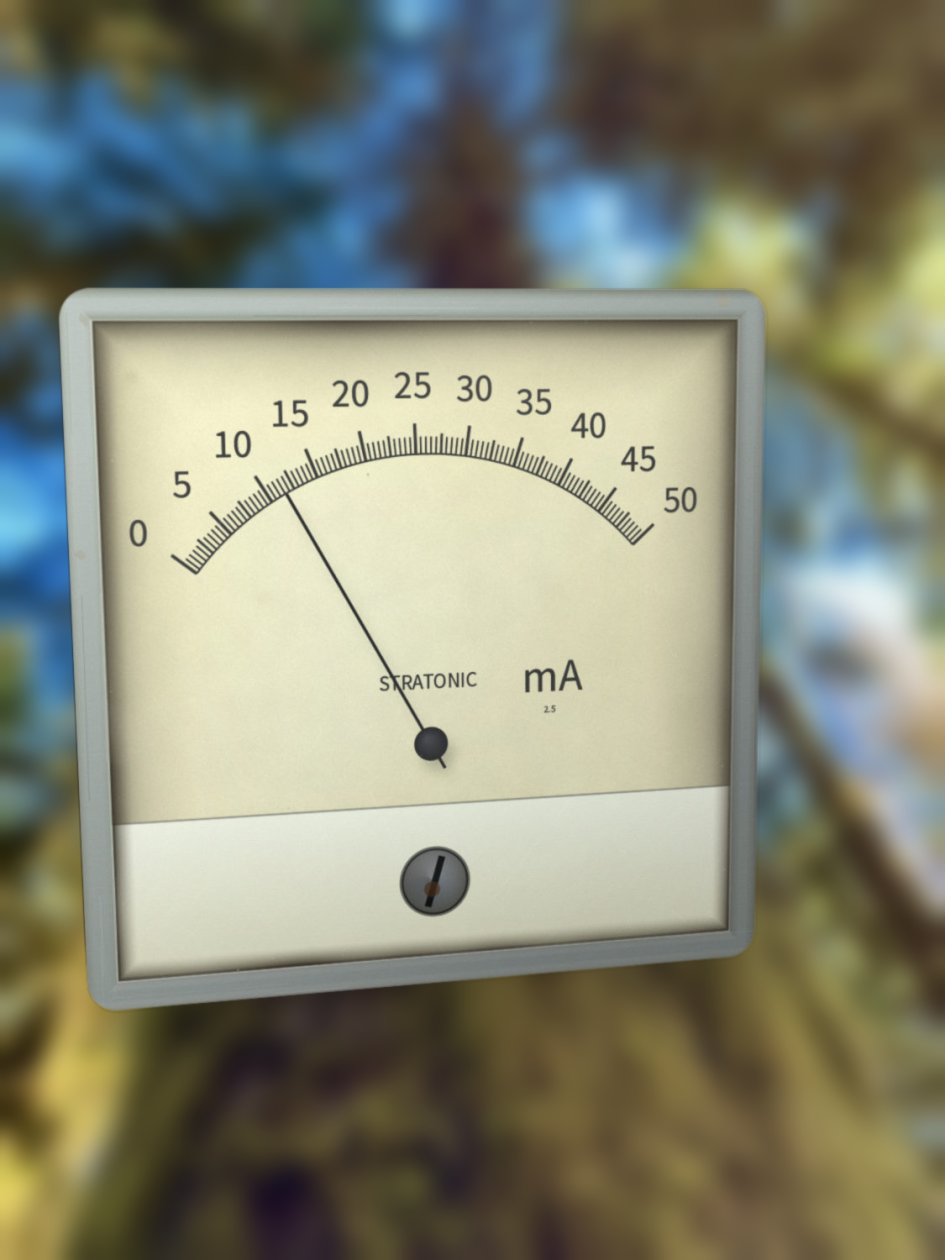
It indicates 11.5 mA
